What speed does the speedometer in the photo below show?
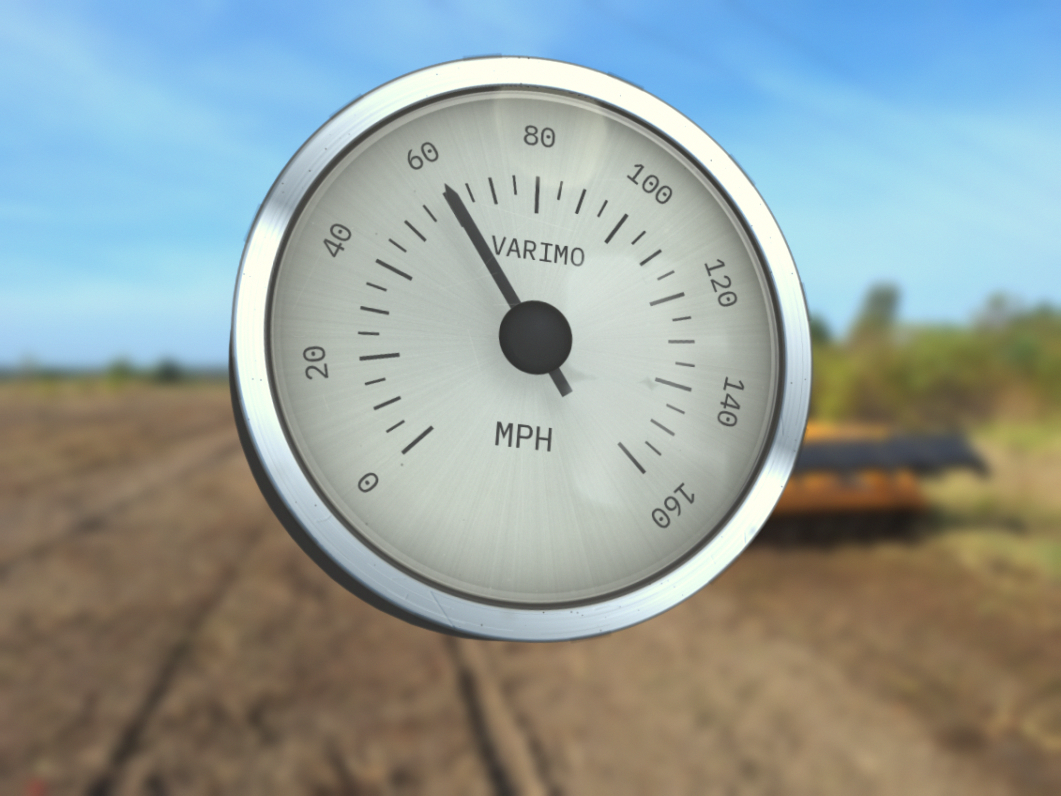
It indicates 60 mph
